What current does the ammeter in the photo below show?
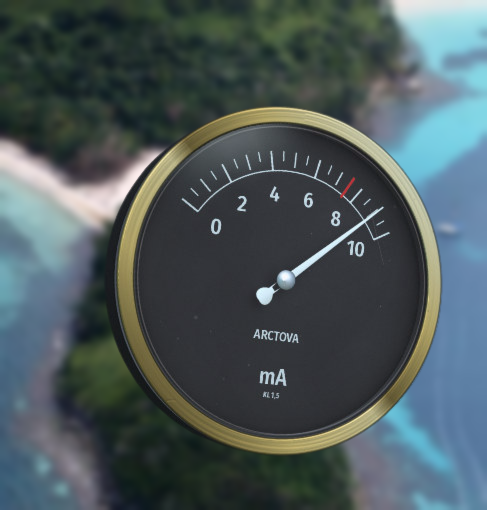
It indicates 9 mA
